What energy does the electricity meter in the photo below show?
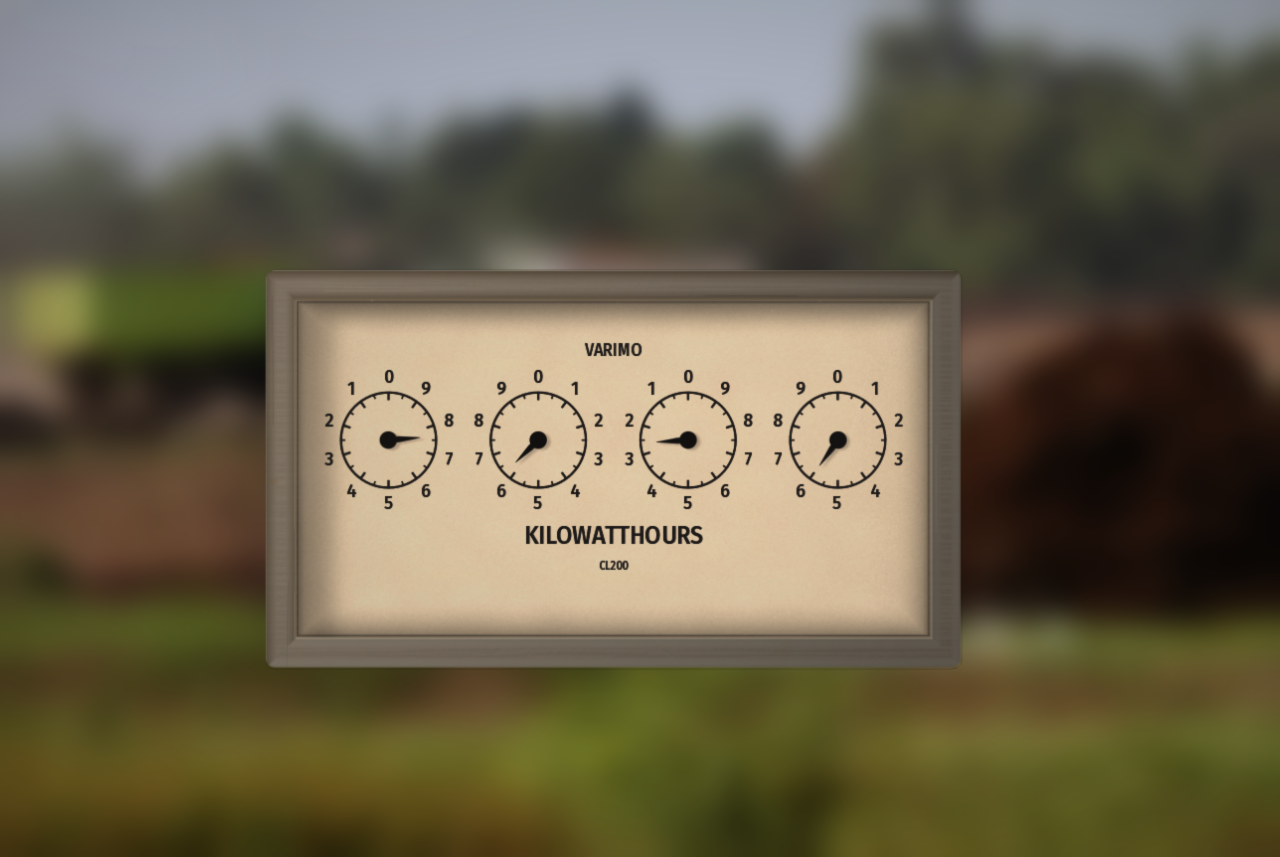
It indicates 7626 kWh
